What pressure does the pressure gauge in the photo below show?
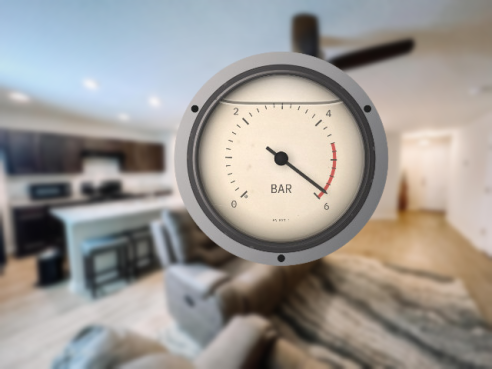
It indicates 5.8 bar
